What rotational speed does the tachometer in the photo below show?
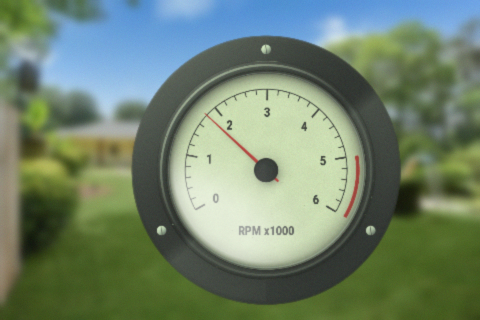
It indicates 1800 rpm
